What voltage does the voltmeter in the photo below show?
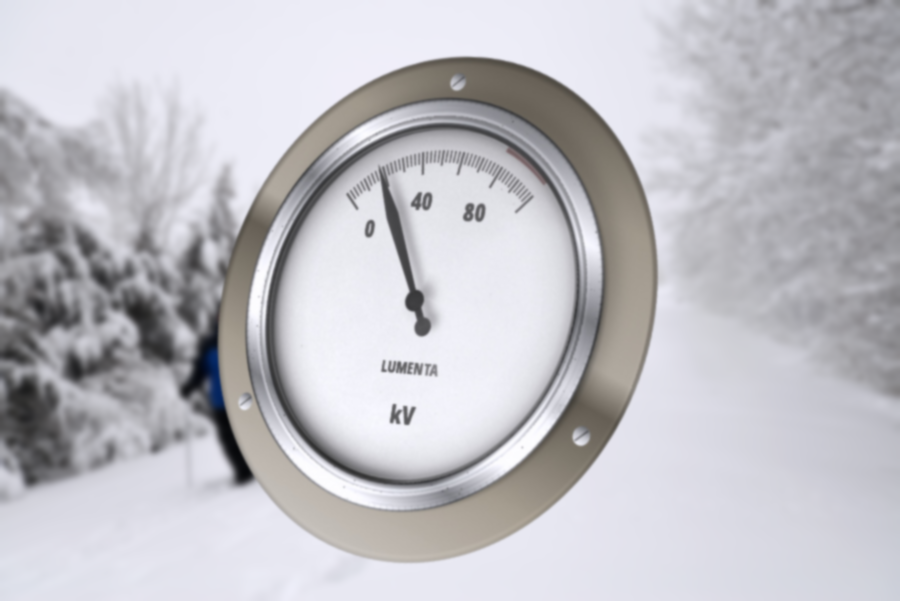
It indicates 20 kV
